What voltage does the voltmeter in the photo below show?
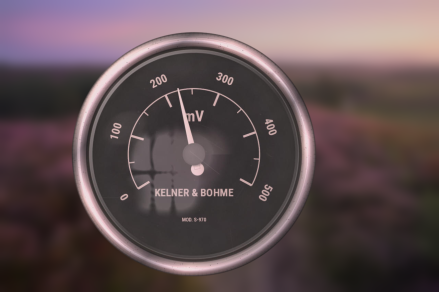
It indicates 225 mV
